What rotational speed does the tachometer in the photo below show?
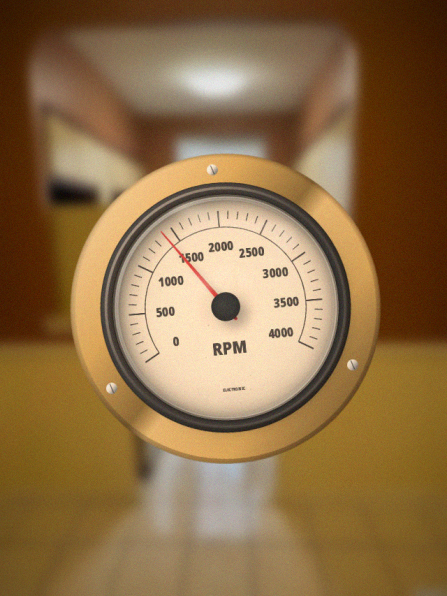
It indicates 1400 rpm
